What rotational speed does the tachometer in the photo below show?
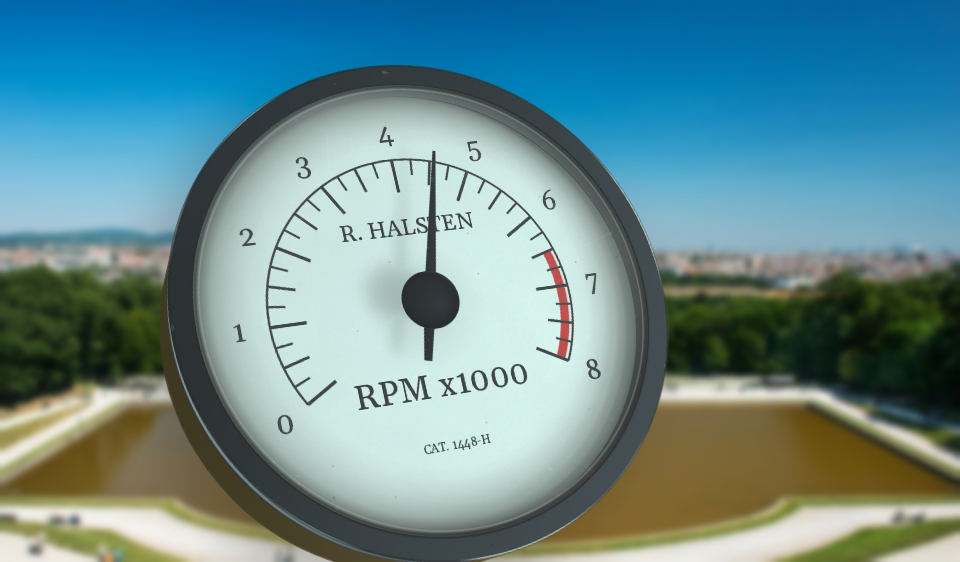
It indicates 4500 rpm
